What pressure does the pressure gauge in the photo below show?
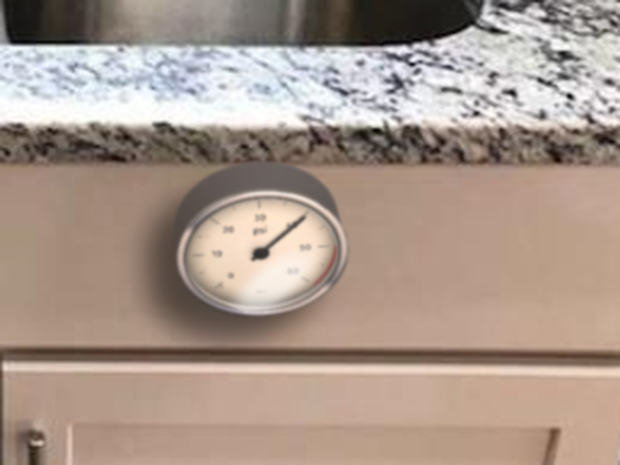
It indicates 40 psi
